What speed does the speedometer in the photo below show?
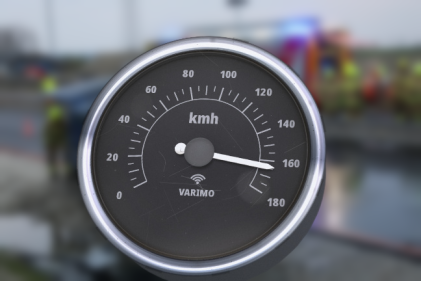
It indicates 165 km/h
